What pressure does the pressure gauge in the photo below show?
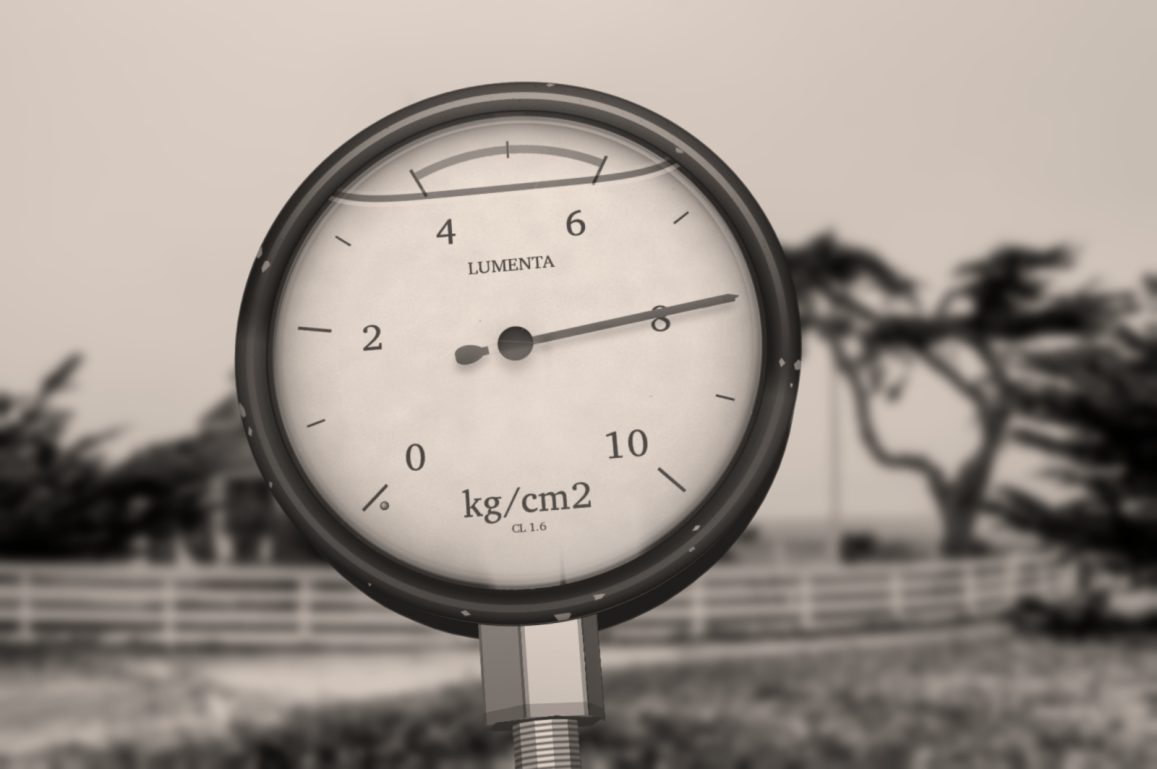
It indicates 8 kg/cm²
